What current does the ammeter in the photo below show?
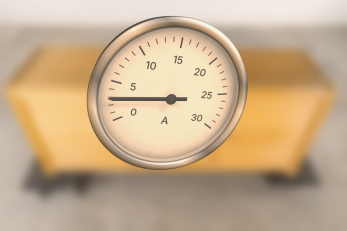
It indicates 3 A
